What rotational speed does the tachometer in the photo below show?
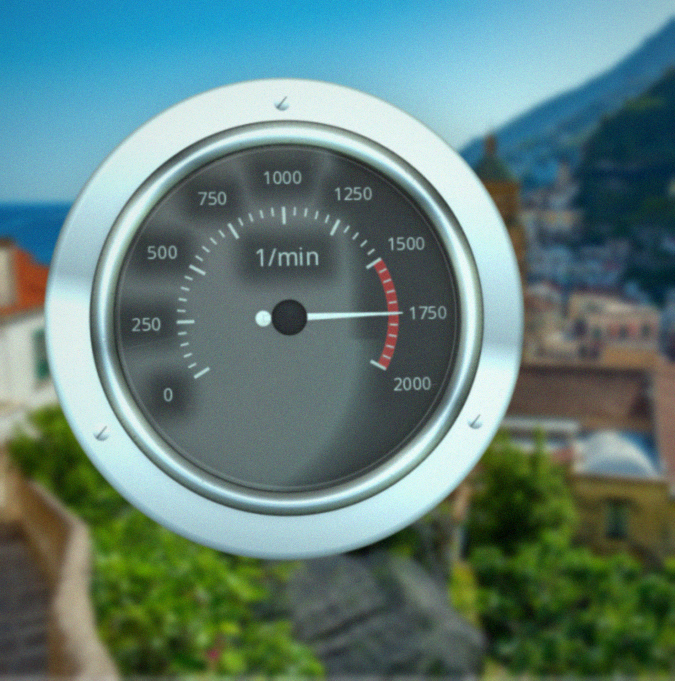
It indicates 1750 rpm
